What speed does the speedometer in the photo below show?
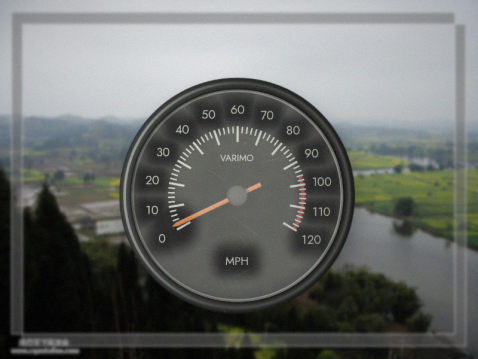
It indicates 2 mph
